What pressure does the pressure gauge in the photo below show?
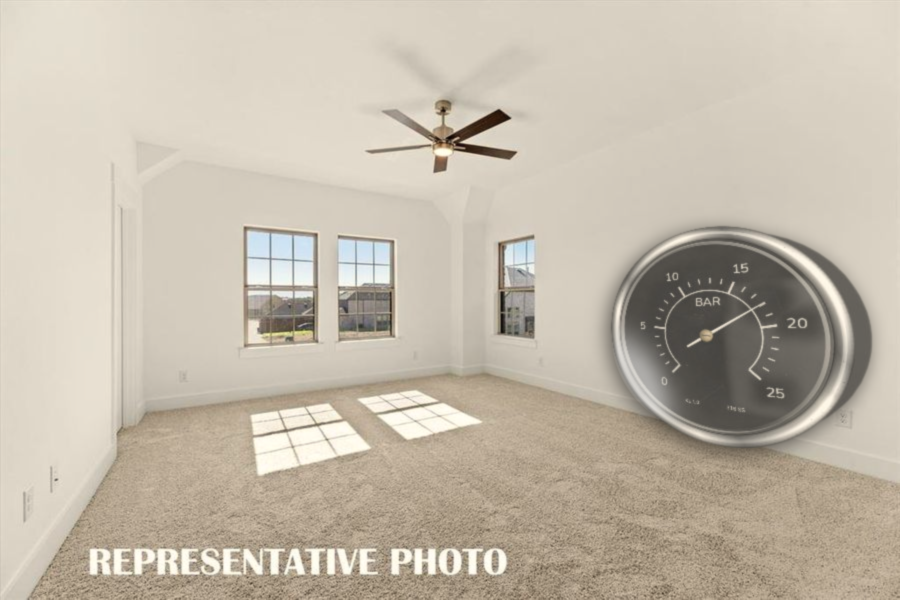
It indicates 18 bar
